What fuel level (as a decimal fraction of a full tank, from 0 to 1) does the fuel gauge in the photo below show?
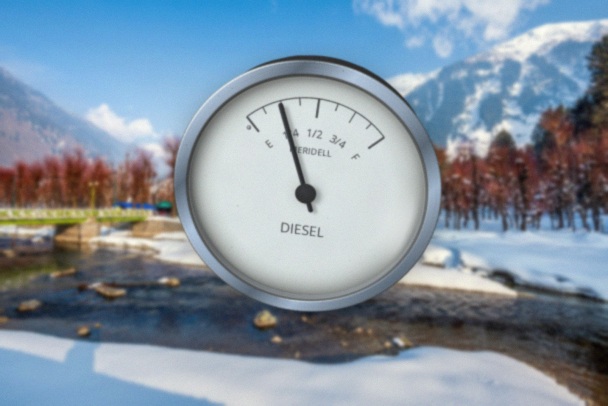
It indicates 0.25
